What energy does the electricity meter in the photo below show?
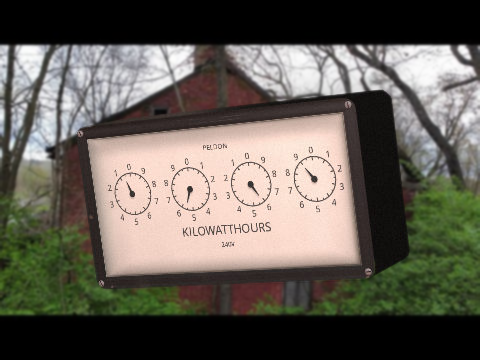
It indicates 559 kWh
